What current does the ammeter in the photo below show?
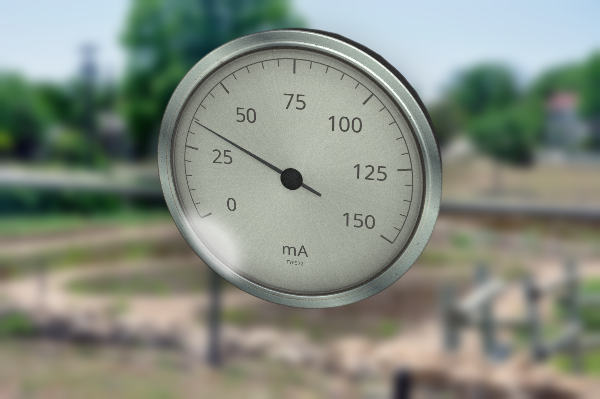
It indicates 35 mA
